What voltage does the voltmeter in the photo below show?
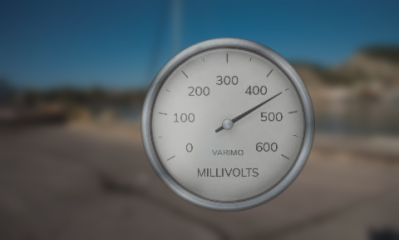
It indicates 450 mV
